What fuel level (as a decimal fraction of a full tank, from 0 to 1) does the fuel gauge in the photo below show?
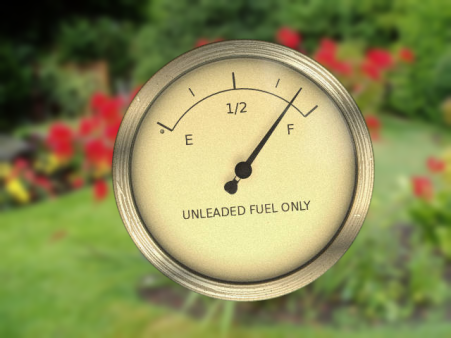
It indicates 0.875
